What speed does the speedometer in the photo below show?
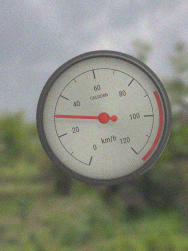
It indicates 30 km/h
